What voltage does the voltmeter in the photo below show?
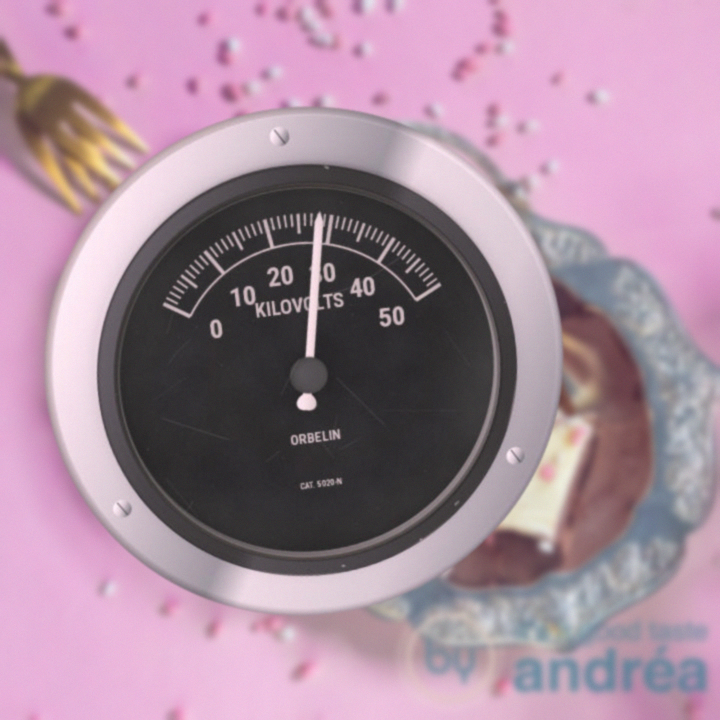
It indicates 28 kV
